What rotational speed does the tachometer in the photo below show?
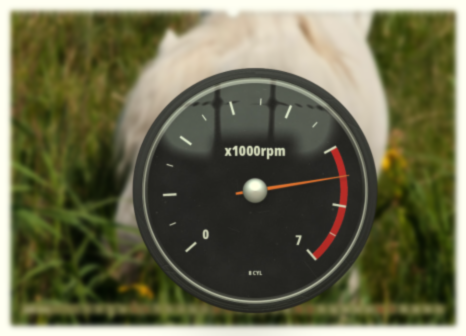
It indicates 5500 rpm
